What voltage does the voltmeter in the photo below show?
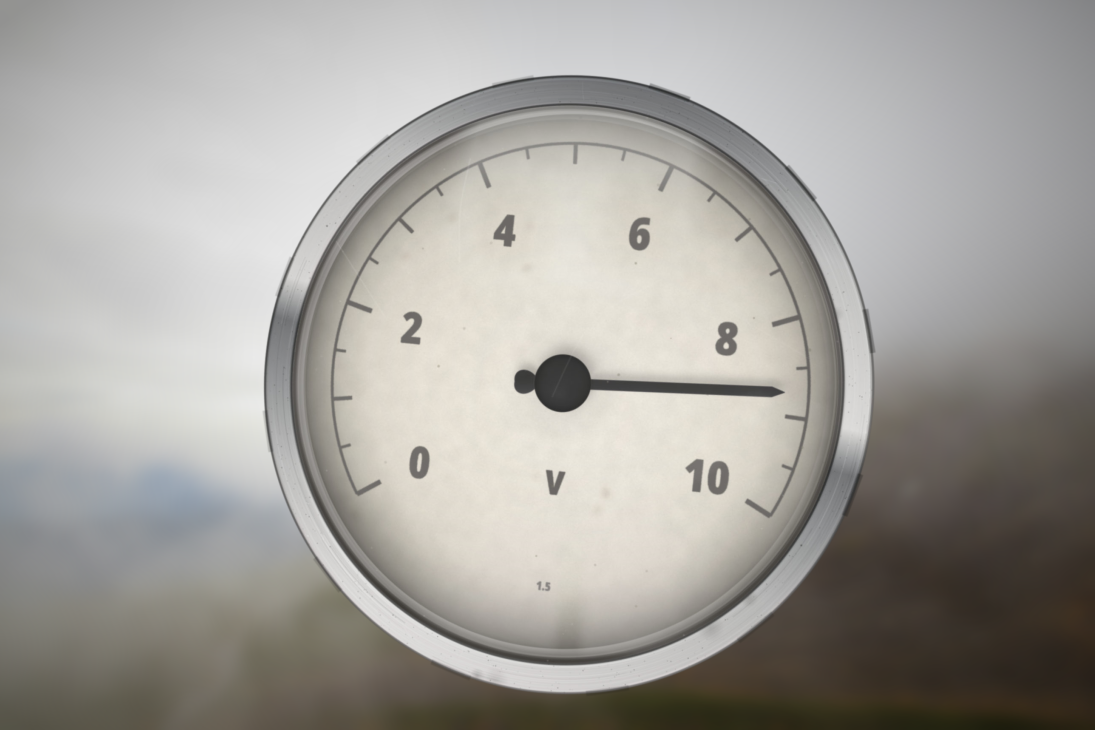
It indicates 8.75 V
